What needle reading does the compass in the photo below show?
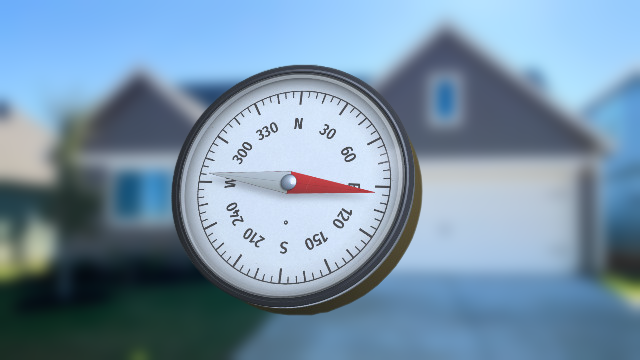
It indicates 95 °
